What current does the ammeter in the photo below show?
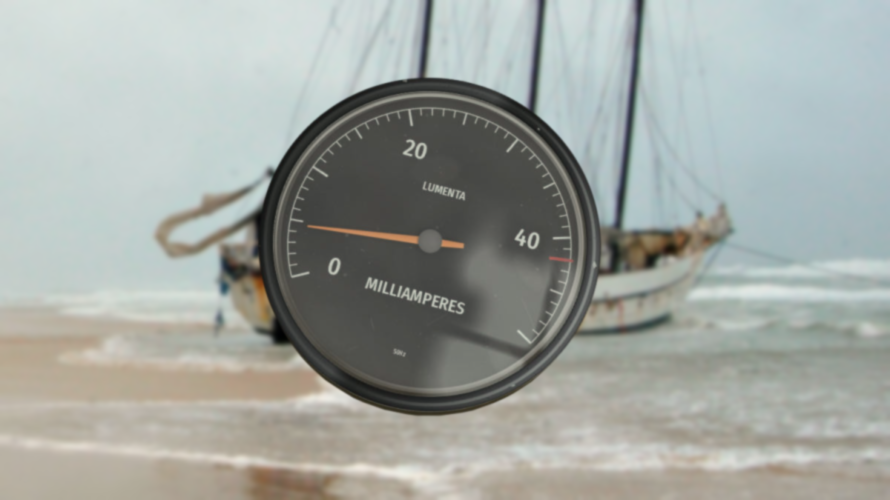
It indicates 4.5 mA
